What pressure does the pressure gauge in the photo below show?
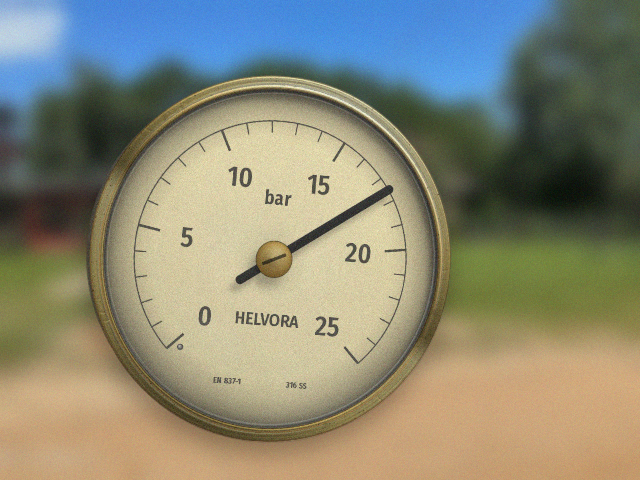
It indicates 17.5 bar
